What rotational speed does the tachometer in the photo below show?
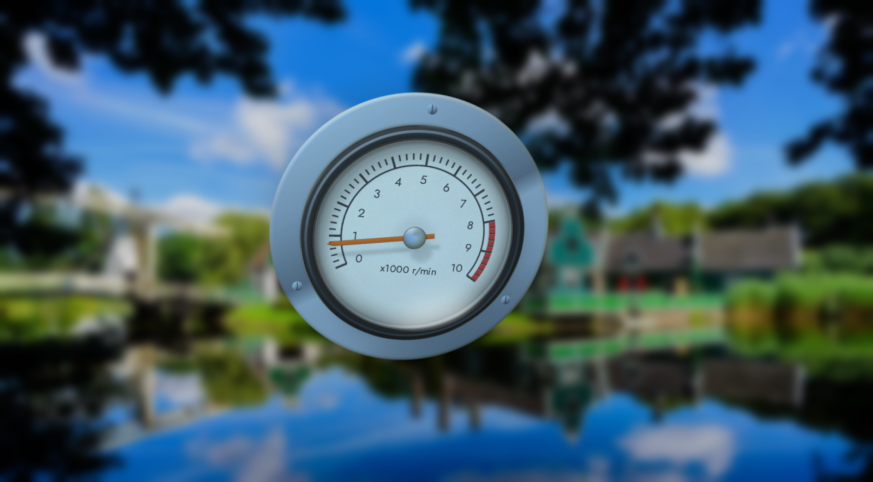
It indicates 800 rpm
